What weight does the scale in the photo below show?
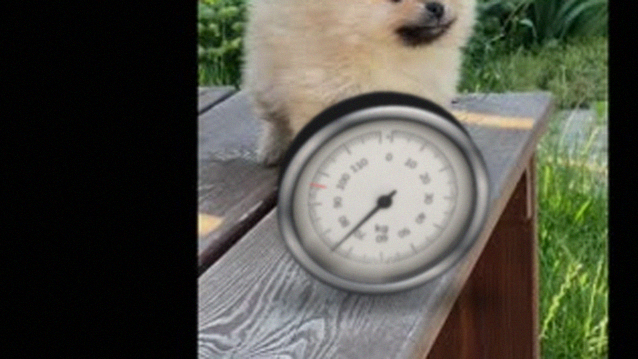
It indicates 75 kg
